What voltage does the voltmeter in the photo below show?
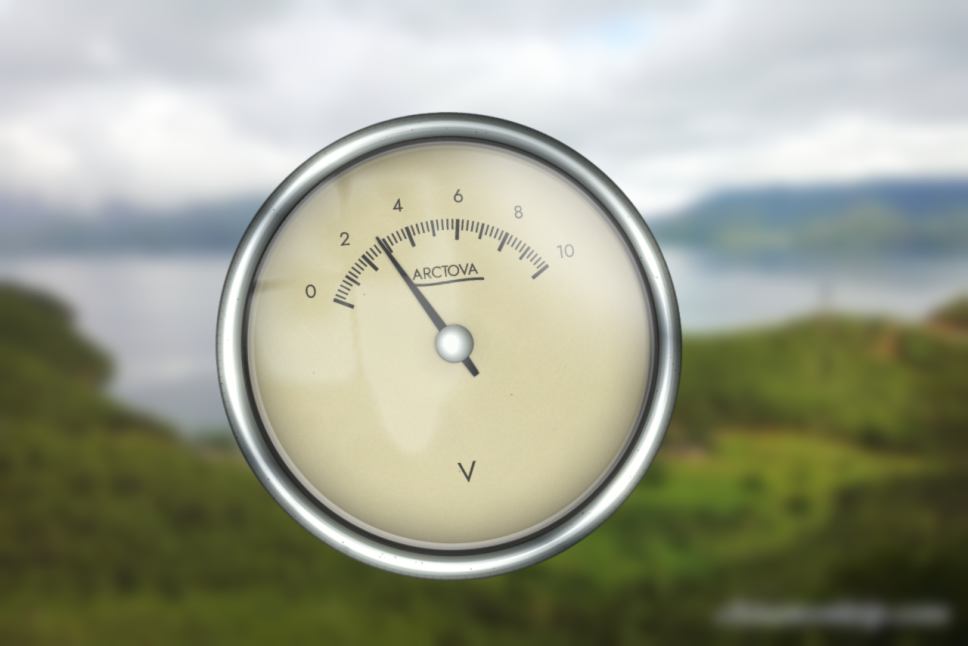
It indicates 2.8 V
